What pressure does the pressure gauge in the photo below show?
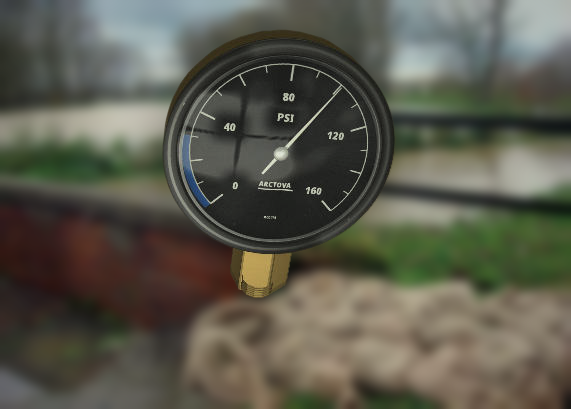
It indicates 100 psi
